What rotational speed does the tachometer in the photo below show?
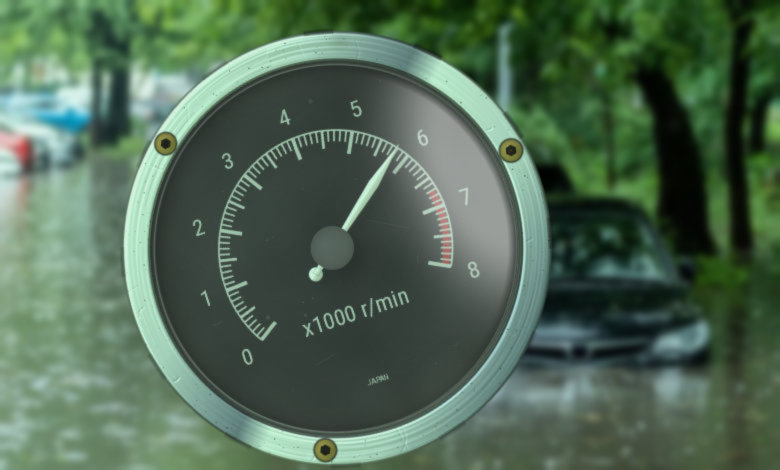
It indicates 5800 rpm
